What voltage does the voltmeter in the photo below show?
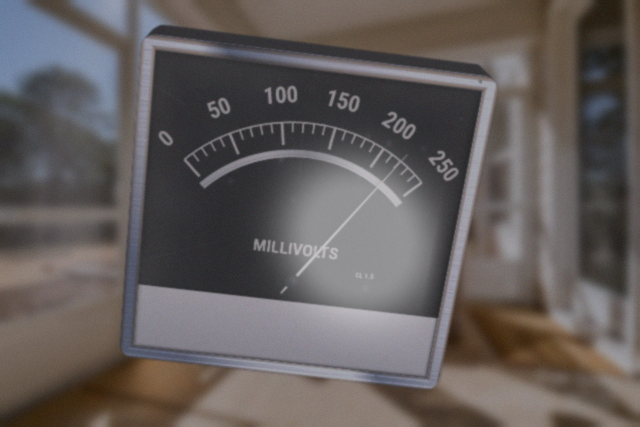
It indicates 220 mV
